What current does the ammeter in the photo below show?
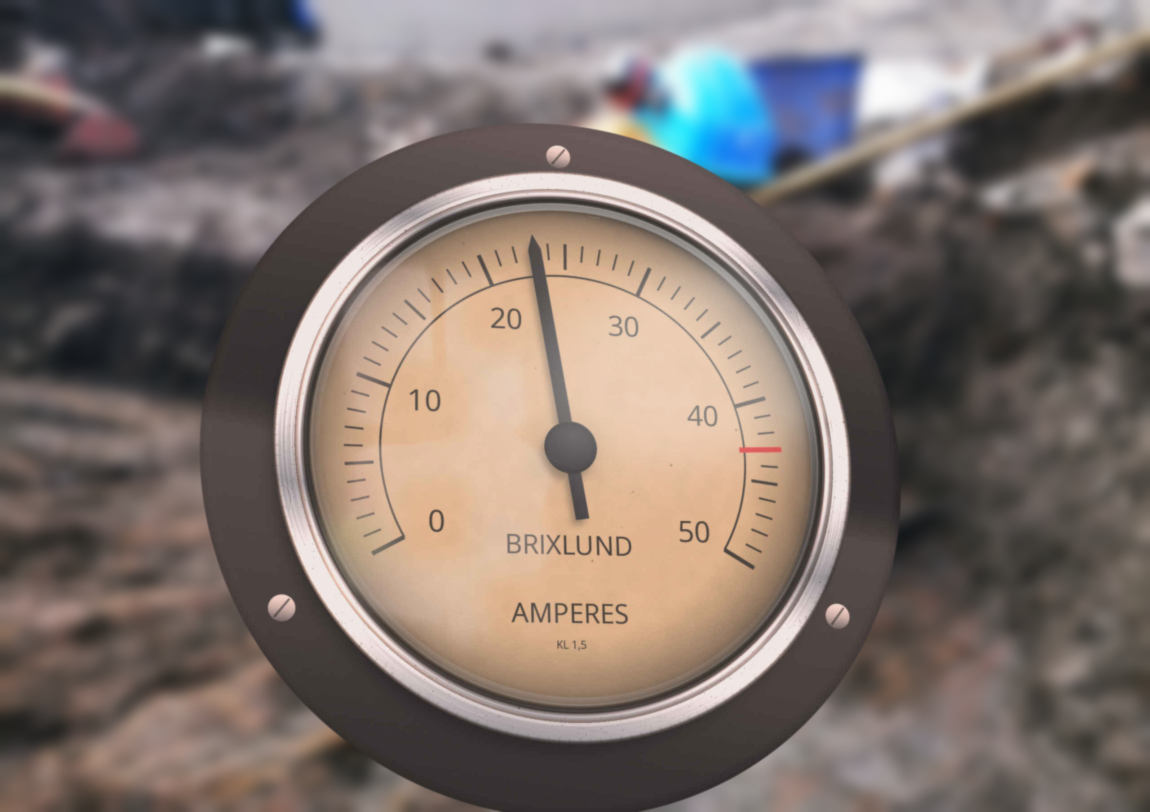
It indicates 23 A
